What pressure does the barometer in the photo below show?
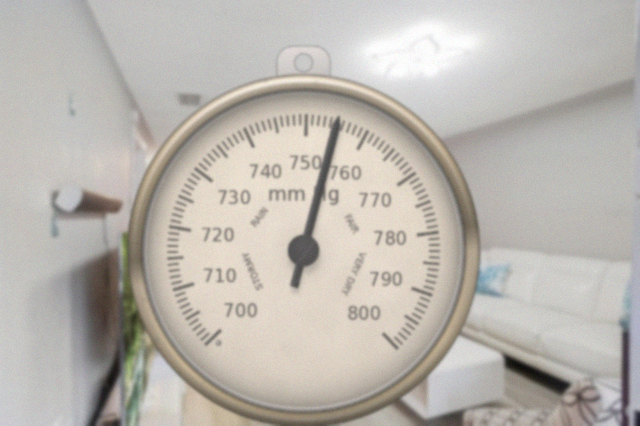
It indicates 755 mmHg
